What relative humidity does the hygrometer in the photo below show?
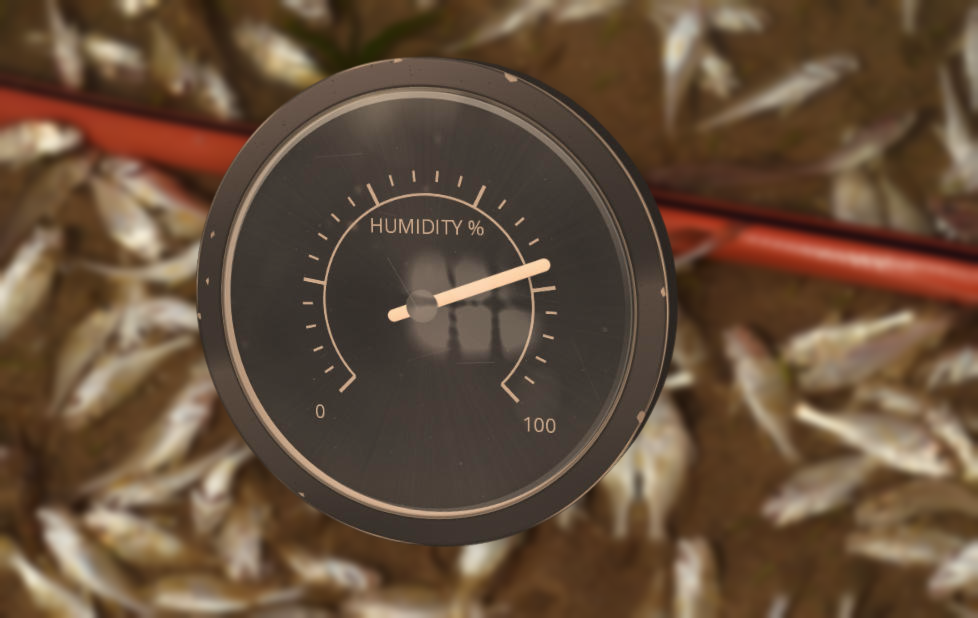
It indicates 76 %
